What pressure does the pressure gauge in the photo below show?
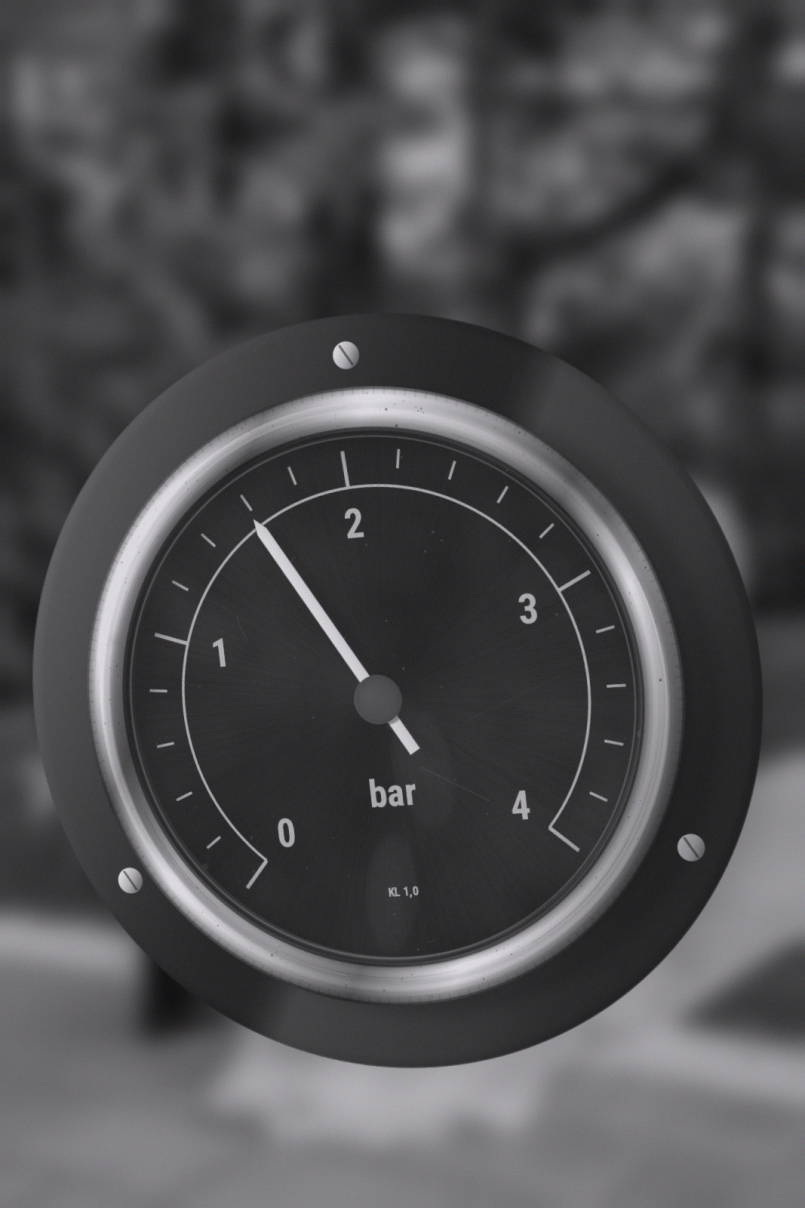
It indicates 1.6 bar
